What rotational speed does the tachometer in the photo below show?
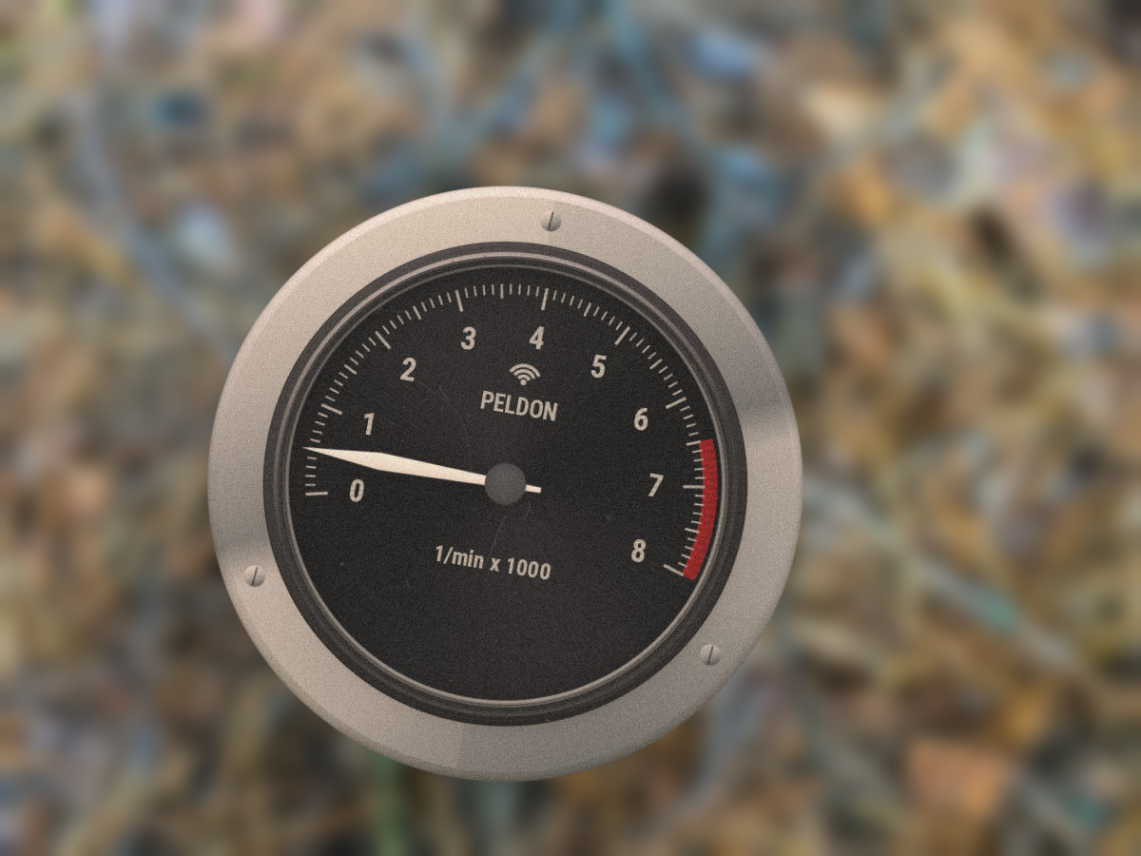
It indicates 500 rpm
